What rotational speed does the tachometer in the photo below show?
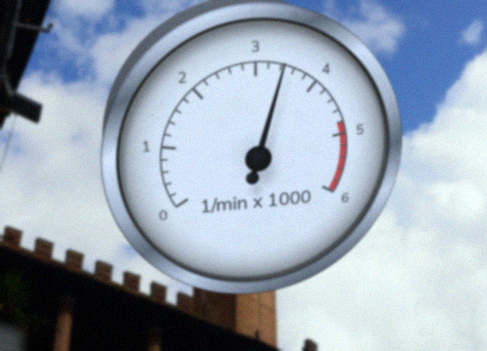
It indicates 3400 rpm
